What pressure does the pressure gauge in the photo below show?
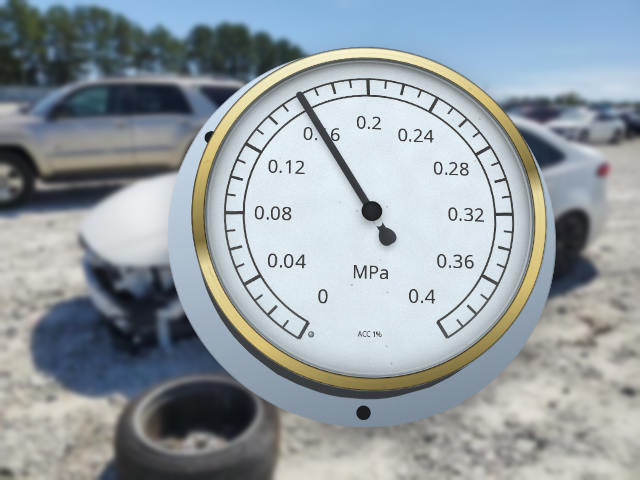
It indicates 0.16 MPa
